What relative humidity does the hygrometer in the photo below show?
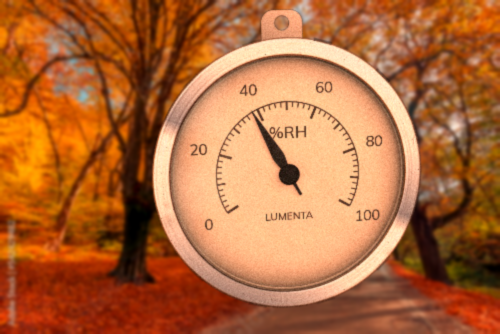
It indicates 38 %
